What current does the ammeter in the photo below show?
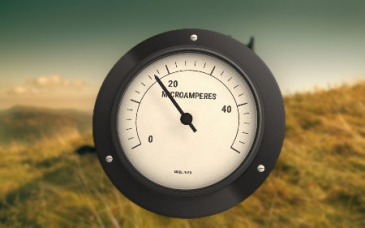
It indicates 17 µA
